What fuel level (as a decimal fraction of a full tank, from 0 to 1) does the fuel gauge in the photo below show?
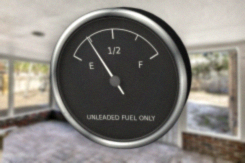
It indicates 0.25
